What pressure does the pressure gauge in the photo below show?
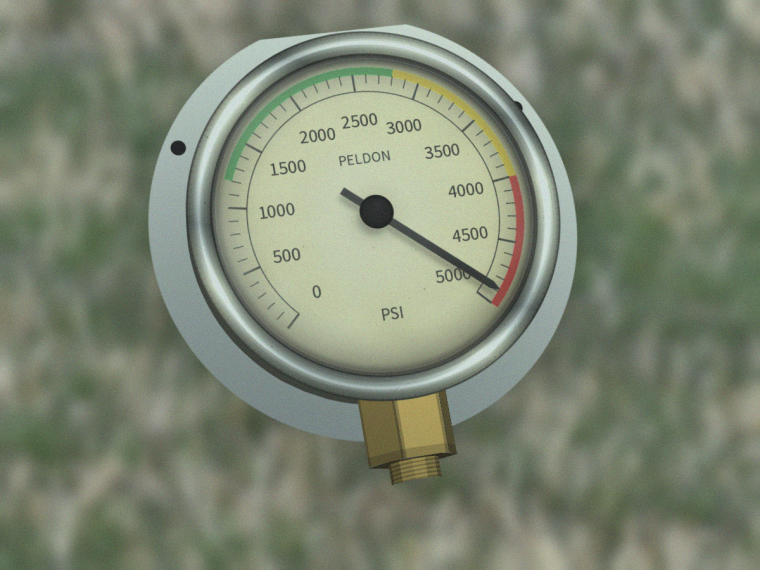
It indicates 4900 psi
